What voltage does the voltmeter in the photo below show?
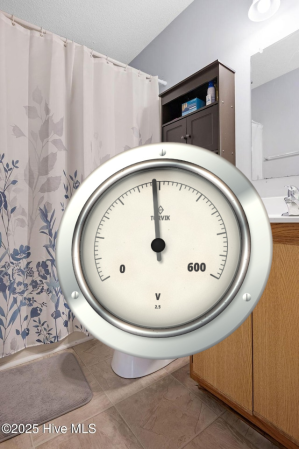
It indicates 290 V
